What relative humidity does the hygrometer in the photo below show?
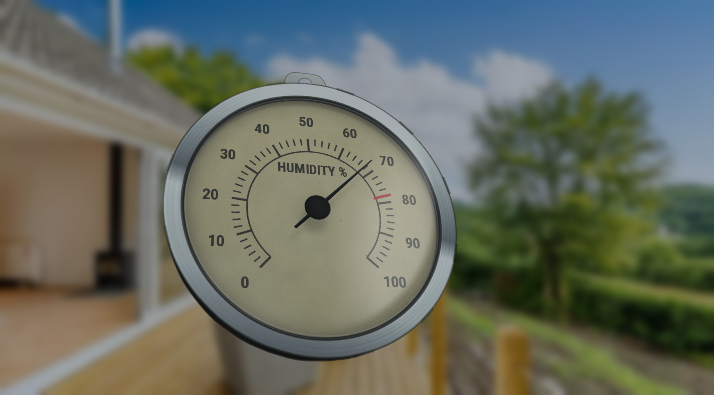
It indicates 68 %
